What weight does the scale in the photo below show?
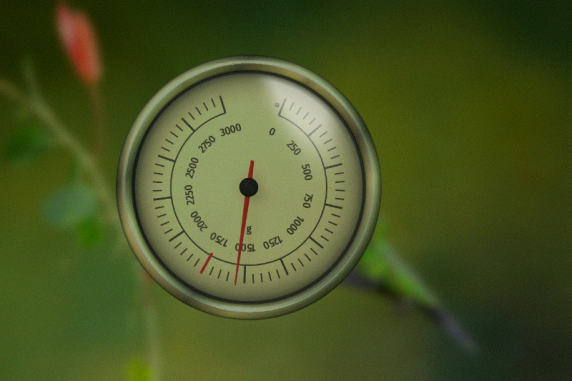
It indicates 1550 g
